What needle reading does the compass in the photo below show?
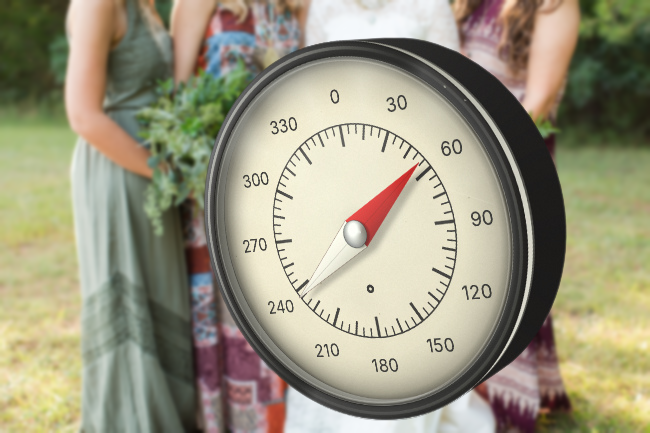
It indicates 55 °
